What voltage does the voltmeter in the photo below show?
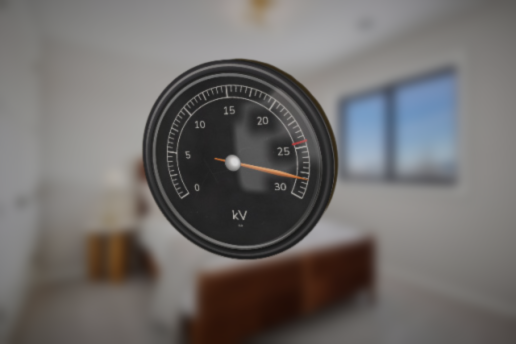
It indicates 28 kV
